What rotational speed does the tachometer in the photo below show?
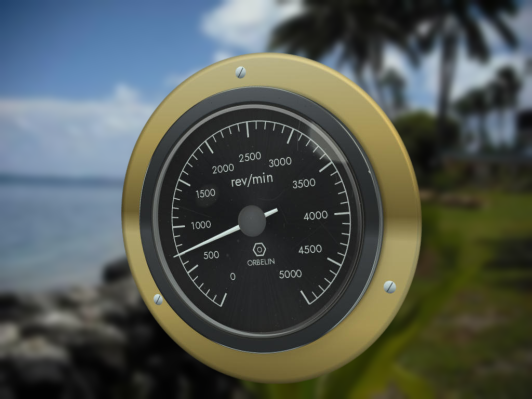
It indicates 700 rpm
